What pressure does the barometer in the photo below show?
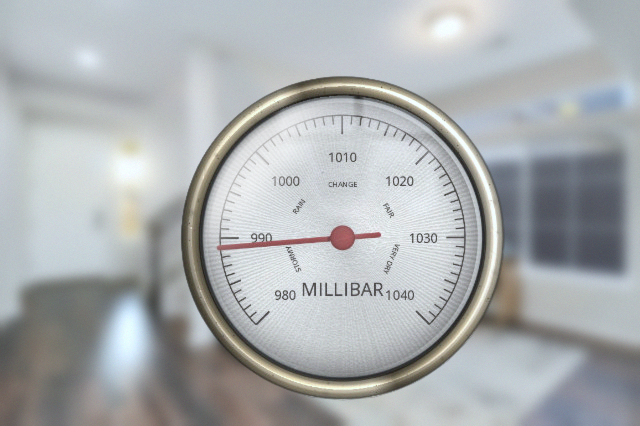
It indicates 989 mbar
